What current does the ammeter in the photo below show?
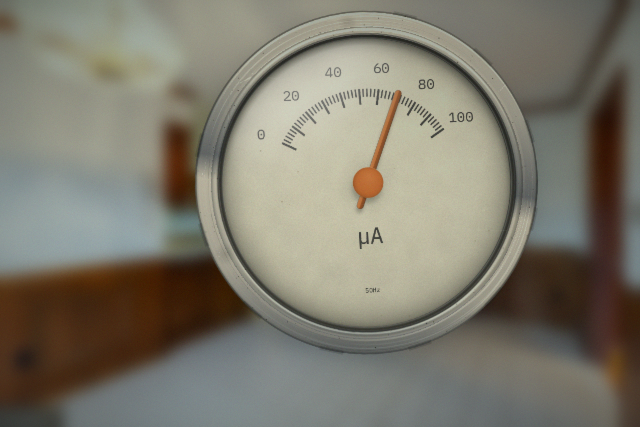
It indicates 70 µA
